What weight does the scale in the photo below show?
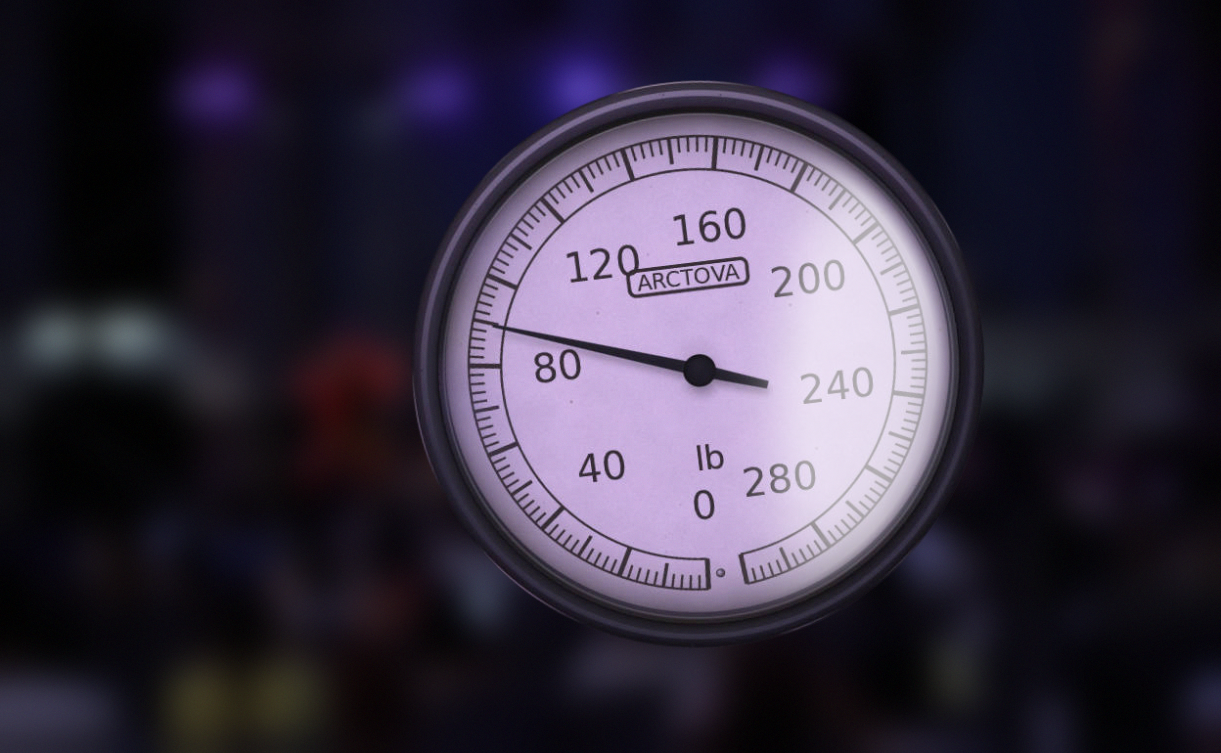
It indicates 90 lb
